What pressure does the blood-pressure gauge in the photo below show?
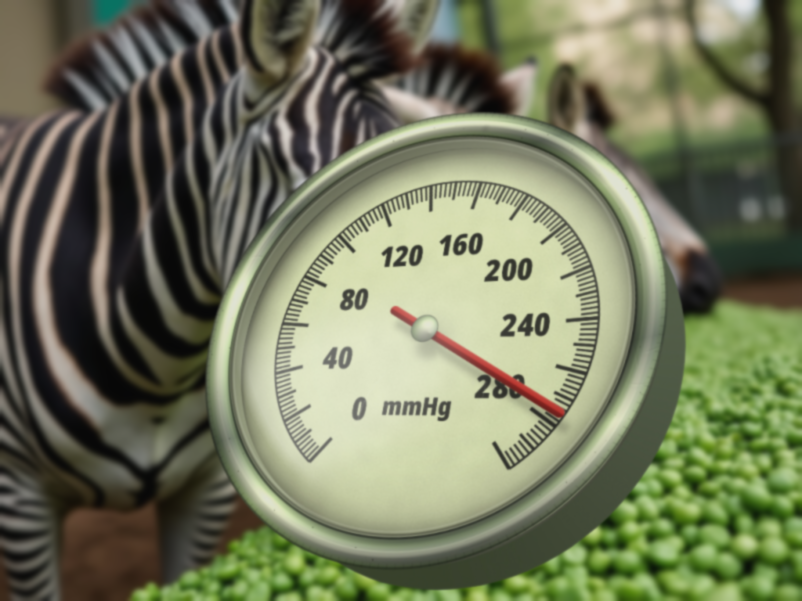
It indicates 276 mmHg
